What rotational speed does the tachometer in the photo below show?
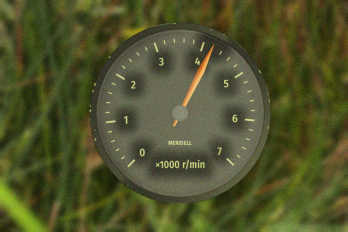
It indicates 4200 rpm
